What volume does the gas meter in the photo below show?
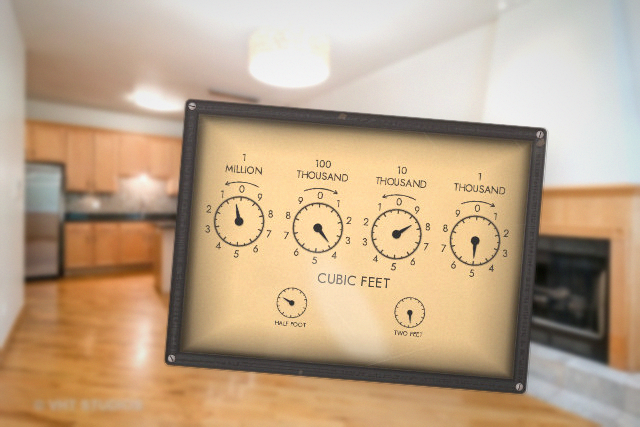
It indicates 38500 ft³
